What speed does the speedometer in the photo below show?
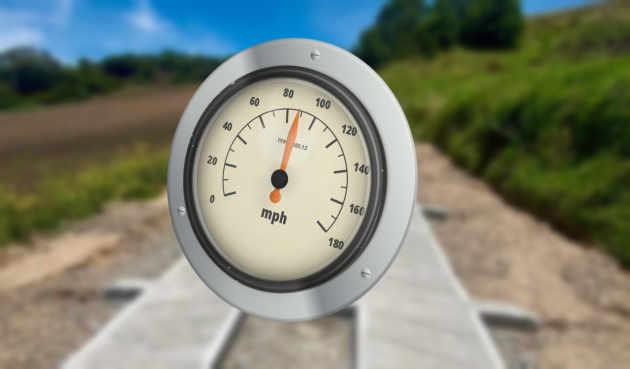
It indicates 90 mph
